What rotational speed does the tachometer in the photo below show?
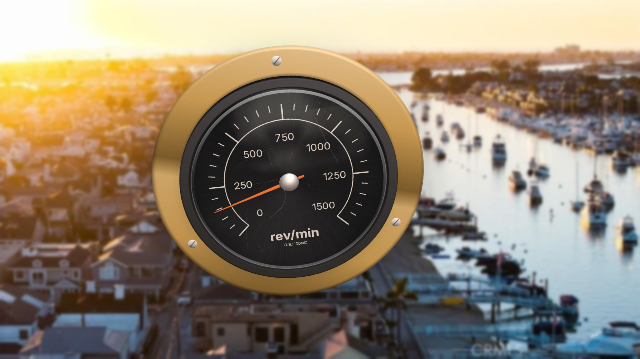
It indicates 150 rpm
